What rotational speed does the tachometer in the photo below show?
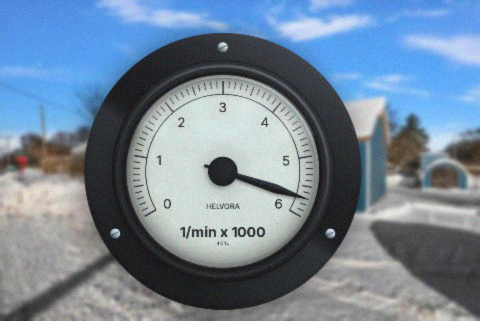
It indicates 5700 rpm
